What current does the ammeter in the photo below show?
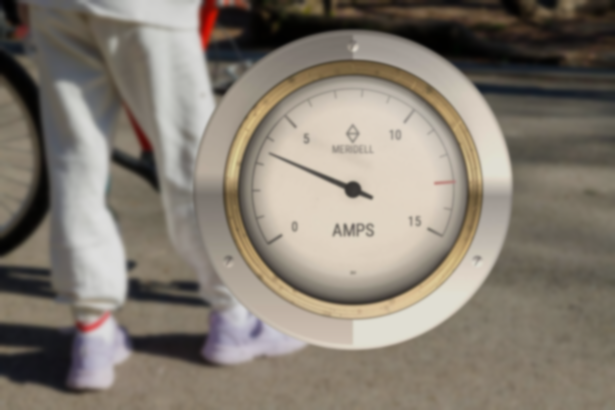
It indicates 3.5 A
